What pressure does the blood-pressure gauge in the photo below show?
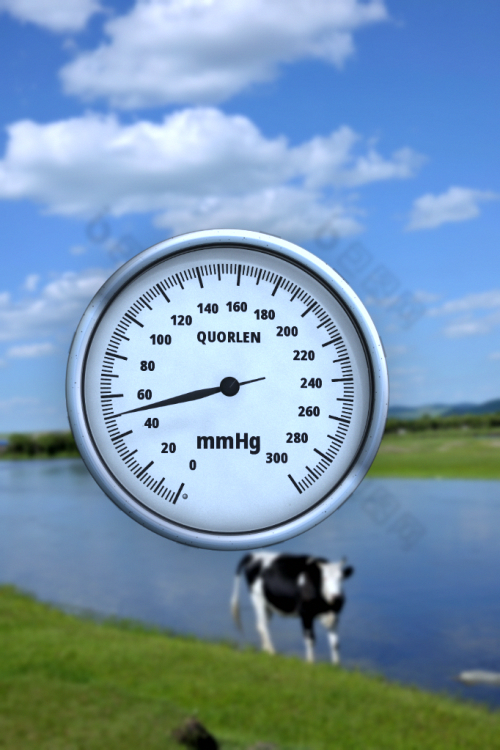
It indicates 50 mmHg
